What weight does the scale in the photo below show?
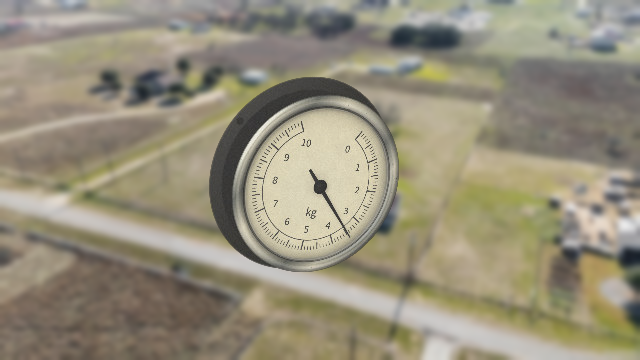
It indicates 3.5 kg
